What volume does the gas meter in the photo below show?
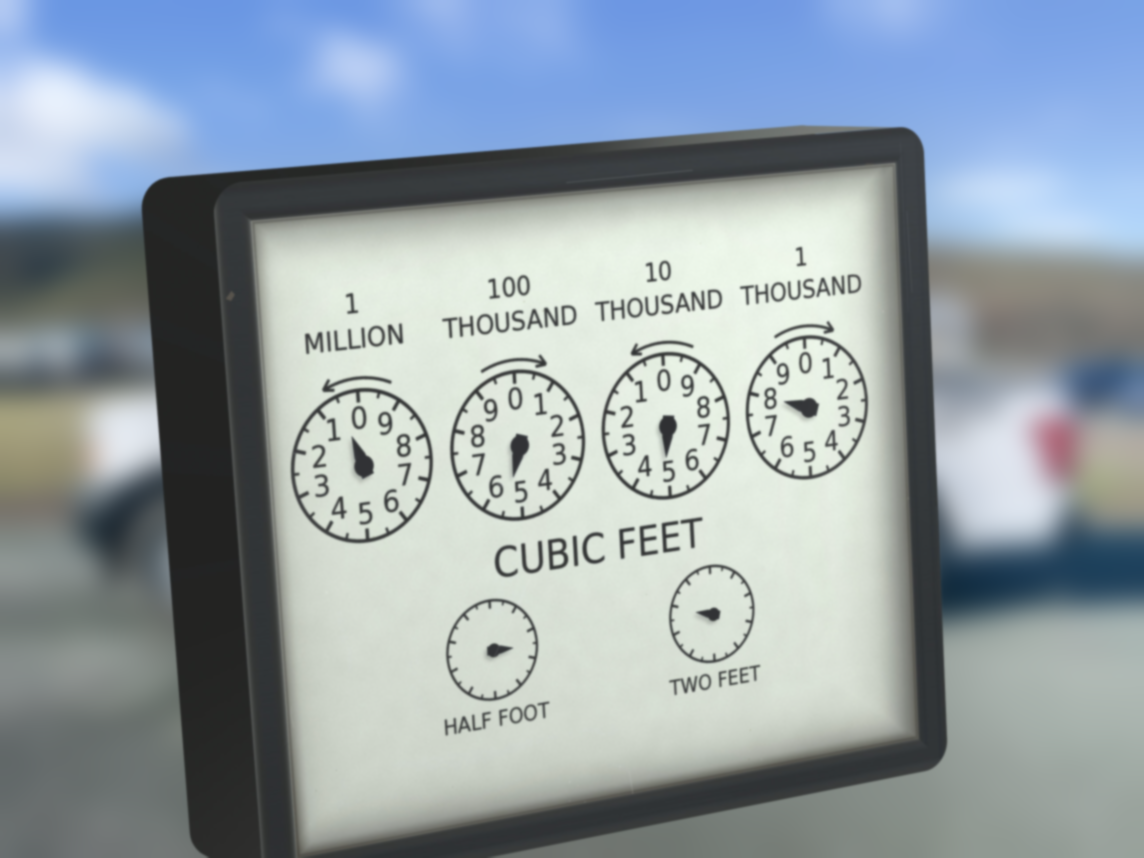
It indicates 54800 ft³
